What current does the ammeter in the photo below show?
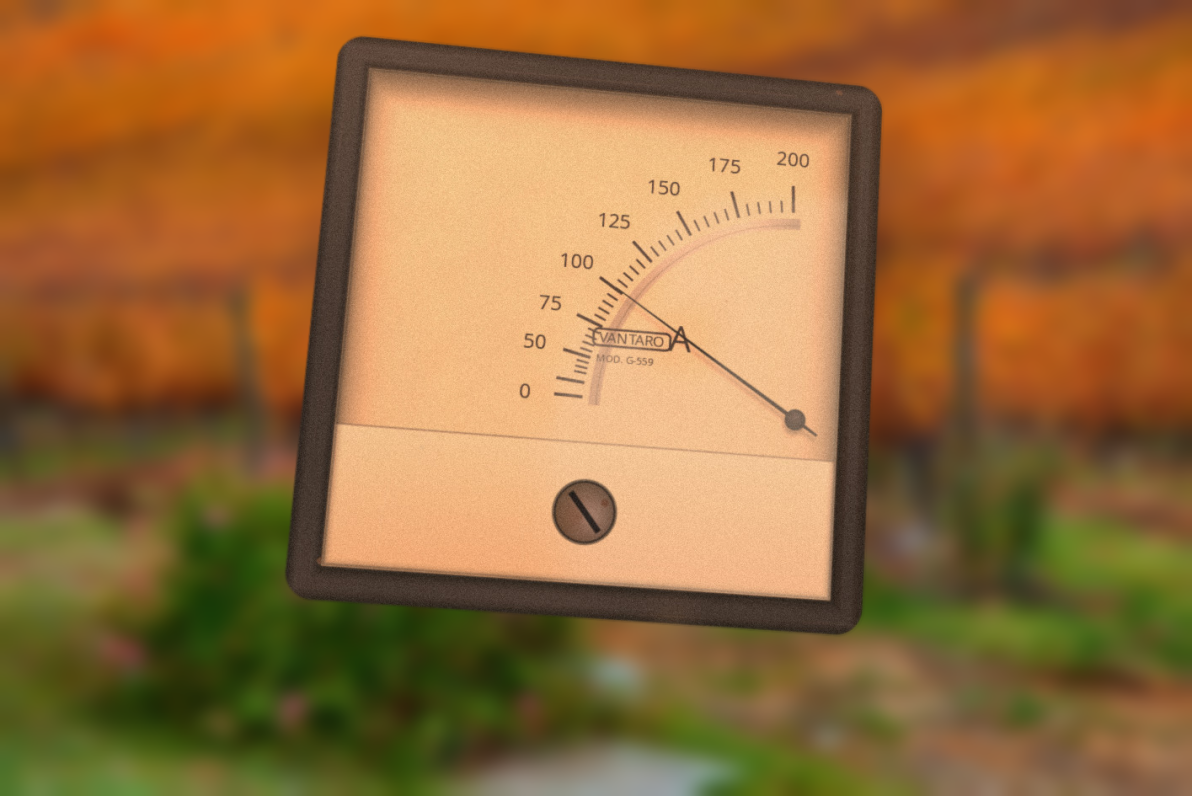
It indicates 100 A
